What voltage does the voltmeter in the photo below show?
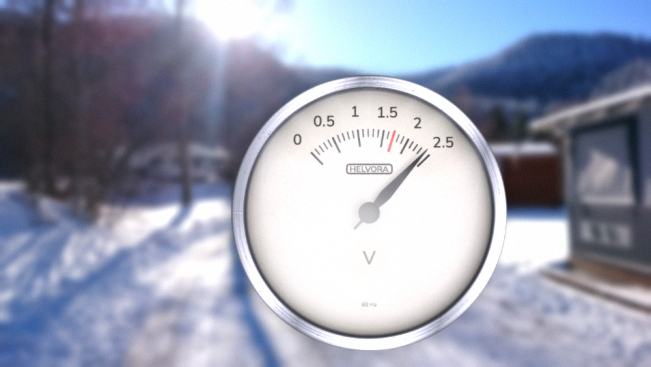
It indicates 2.4 V
